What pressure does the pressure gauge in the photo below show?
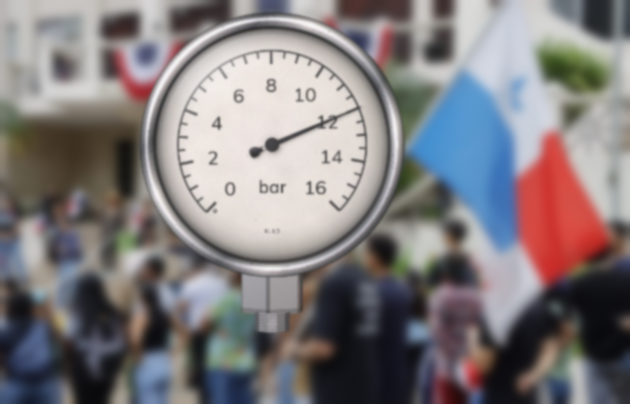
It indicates 12 bar
